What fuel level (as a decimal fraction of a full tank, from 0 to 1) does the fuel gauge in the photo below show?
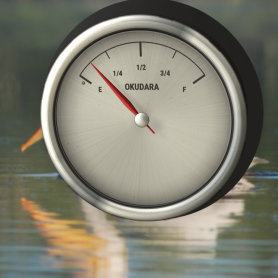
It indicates 0.125
